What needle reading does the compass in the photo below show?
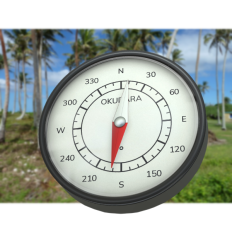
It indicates 190 °
